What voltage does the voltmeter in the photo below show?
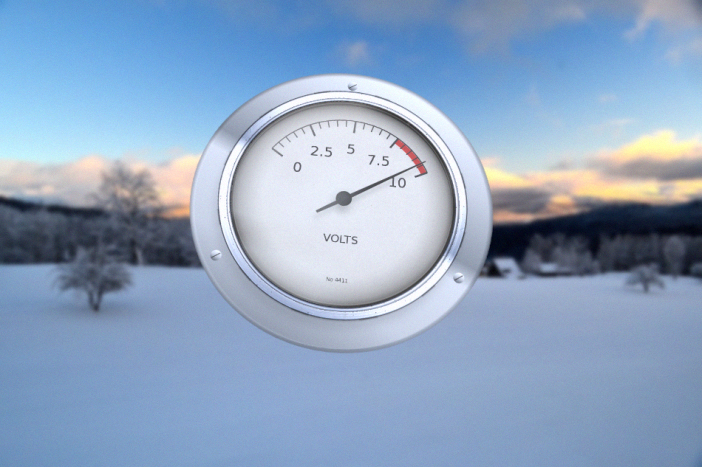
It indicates 9.5 V
